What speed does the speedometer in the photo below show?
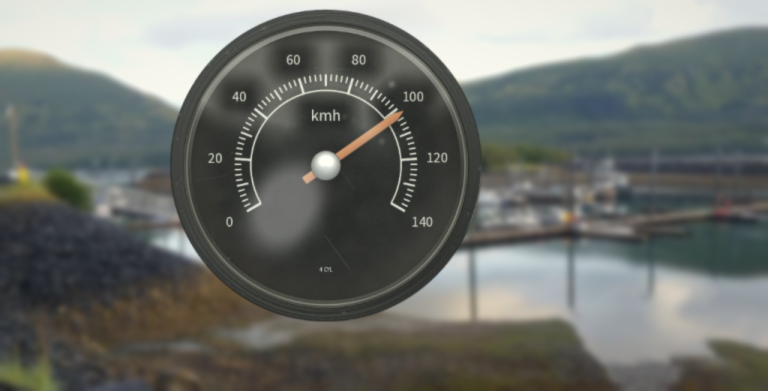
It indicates 102 km/h
